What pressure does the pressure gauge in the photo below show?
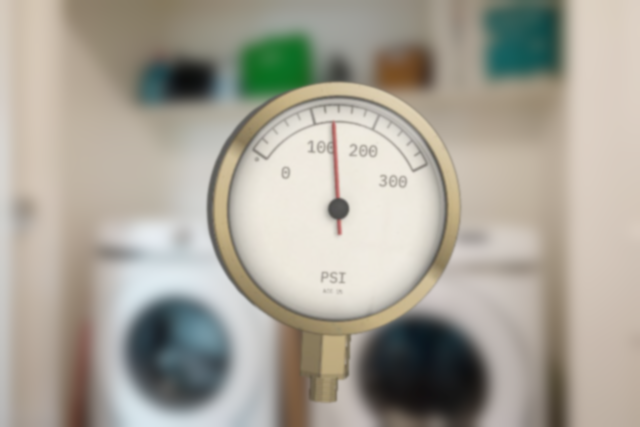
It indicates 130 psi
